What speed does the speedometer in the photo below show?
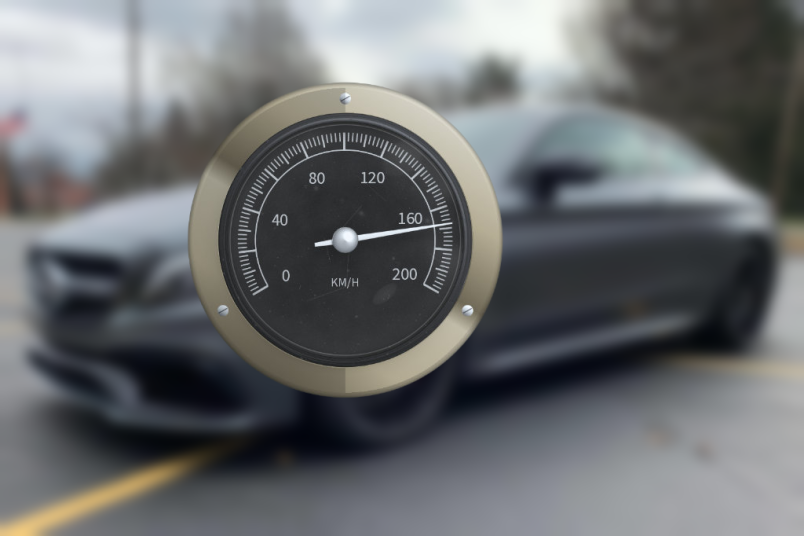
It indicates 168 km/h
